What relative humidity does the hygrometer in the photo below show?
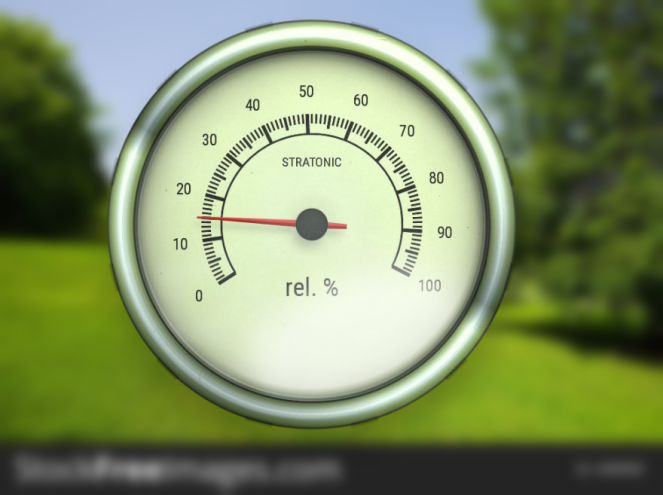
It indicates 15 %
